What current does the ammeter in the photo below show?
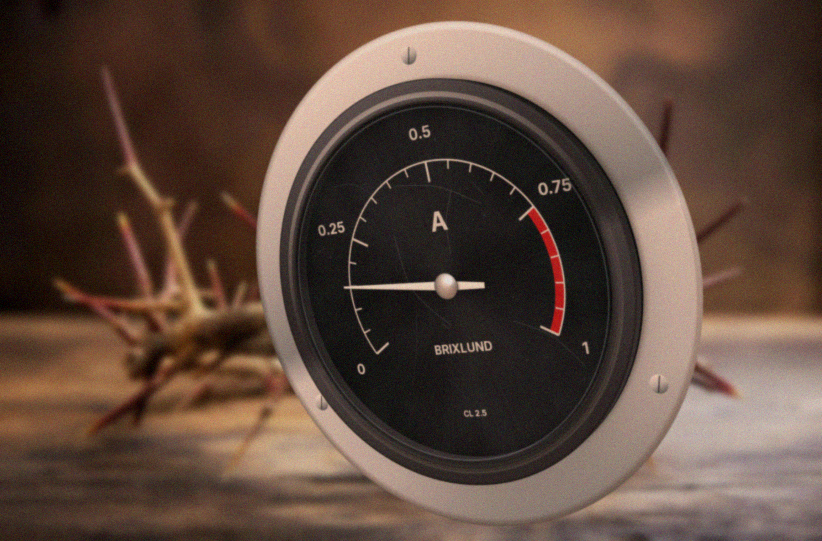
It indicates 0.15 A
